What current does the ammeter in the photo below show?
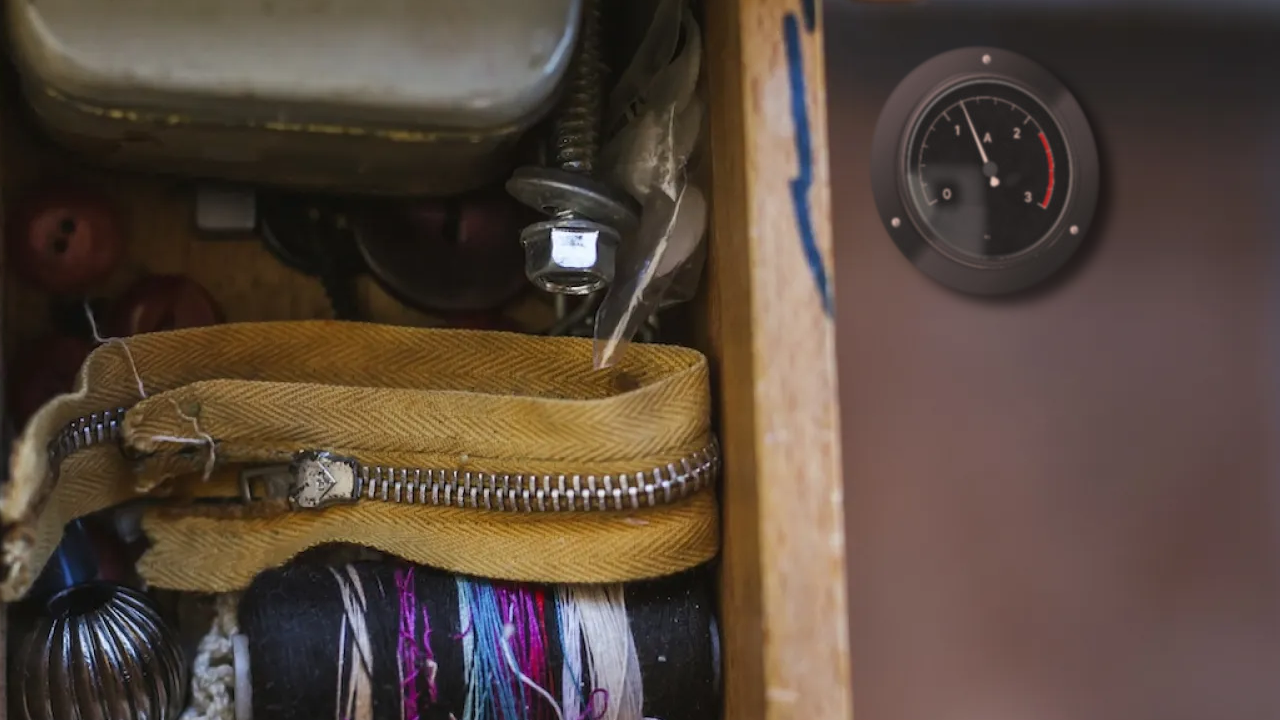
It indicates 1.2 A
